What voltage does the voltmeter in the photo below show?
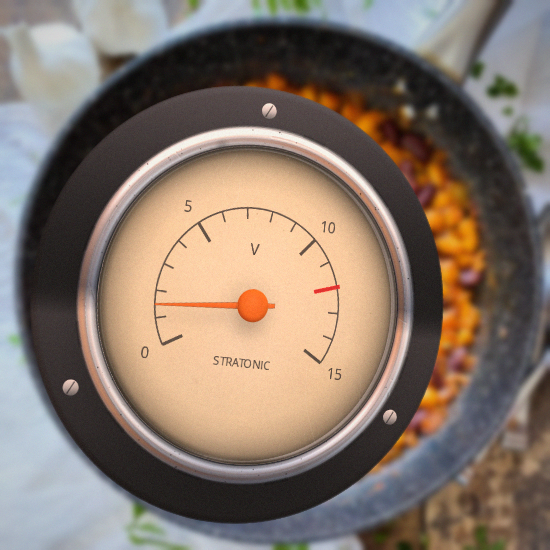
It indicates 1.5 V
